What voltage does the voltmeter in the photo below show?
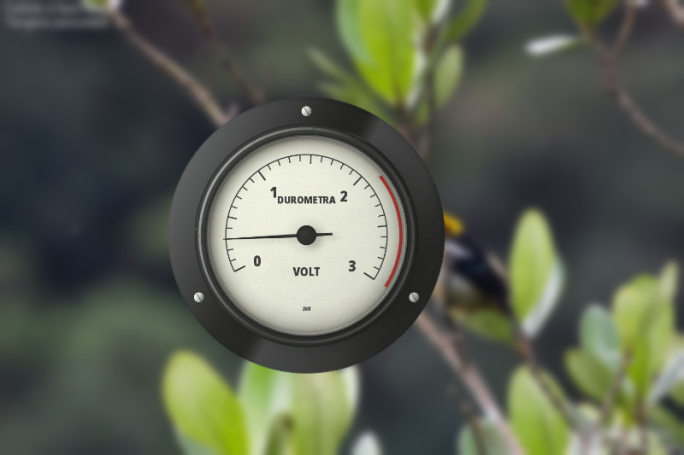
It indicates 0.3 V
